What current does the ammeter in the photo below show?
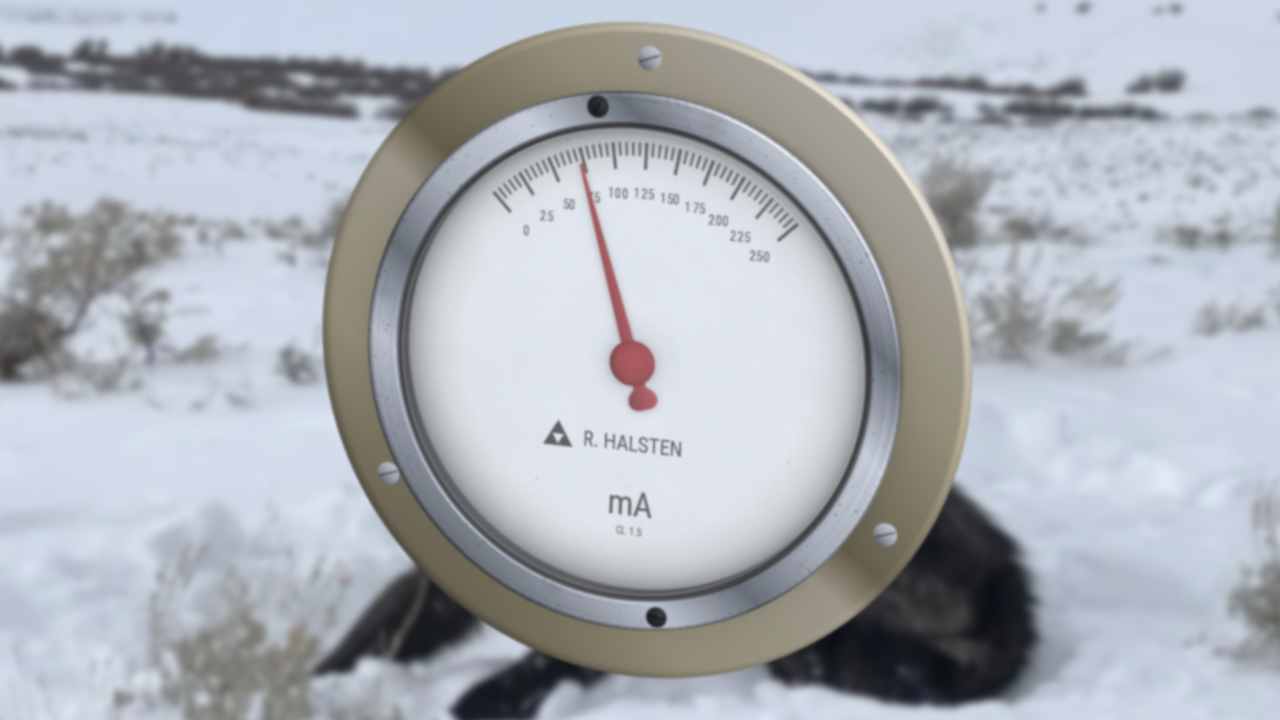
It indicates 75 mA
